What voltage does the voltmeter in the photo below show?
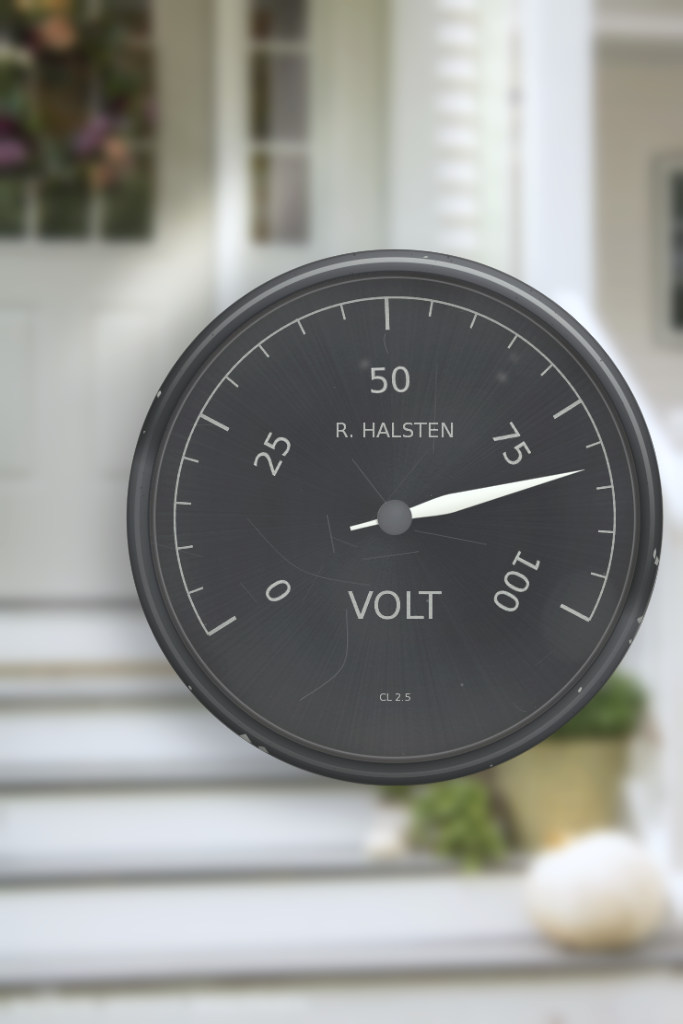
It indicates 82.5 V
